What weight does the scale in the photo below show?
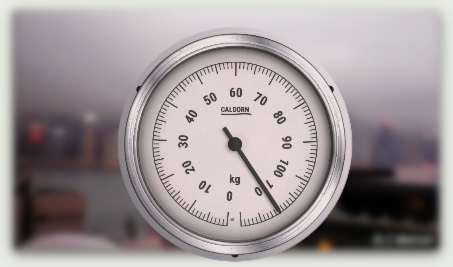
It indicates 110 kg
